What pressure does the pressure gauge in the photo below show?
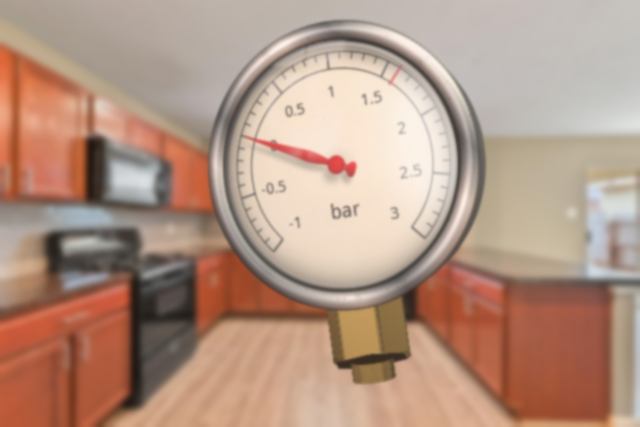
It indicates 0 bar
